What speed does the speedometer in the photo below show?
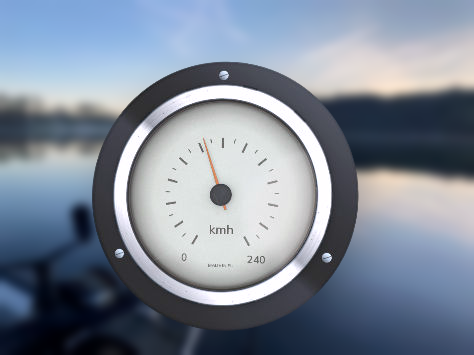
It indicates 105 km/h
